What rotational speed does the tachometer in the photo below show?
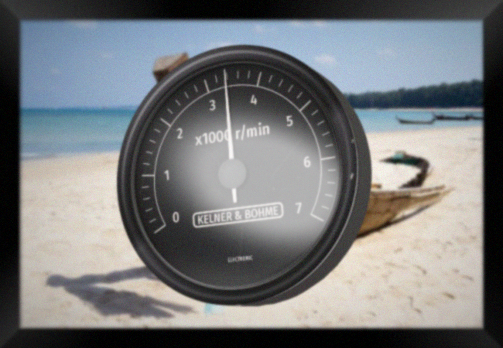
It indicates 3400 rpm
